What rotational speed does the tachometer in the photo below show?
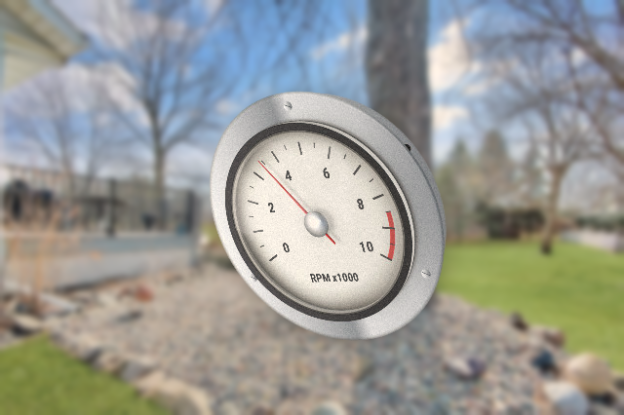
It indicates 3500 rpm
